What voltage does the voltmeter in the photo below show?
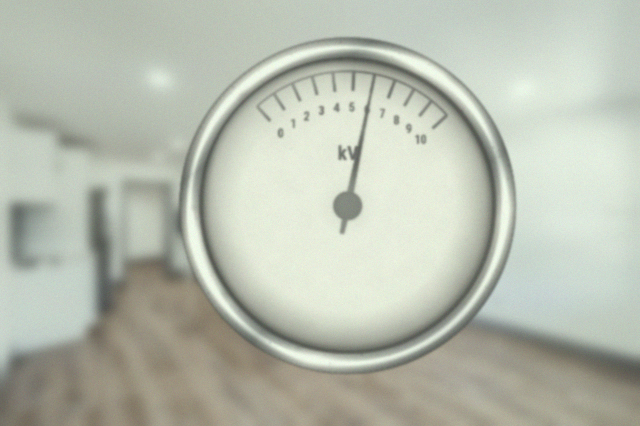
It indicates 6 kV
